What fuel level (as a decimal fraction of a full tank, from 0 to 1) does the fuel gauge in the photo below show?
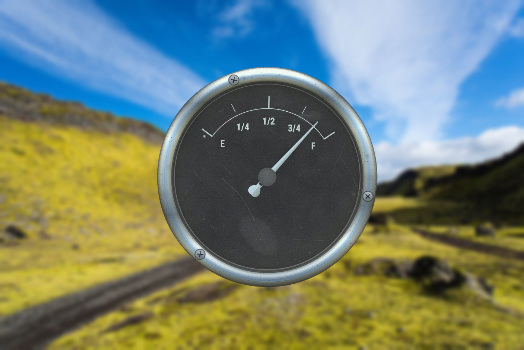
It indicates 0.875
